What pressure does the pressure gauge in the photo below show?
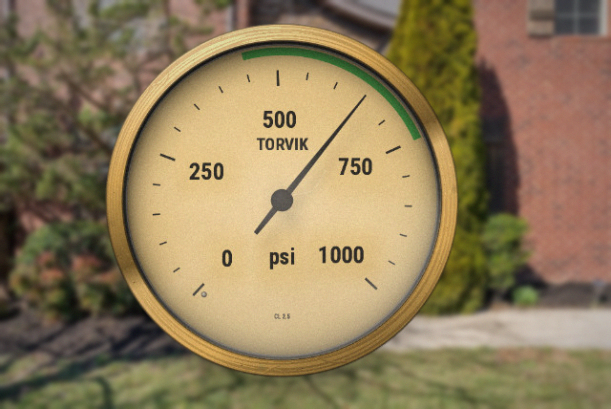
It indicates 650 psi
